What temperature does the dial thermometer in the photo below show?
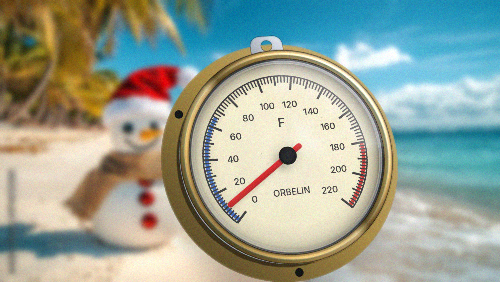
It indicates 10 °F
